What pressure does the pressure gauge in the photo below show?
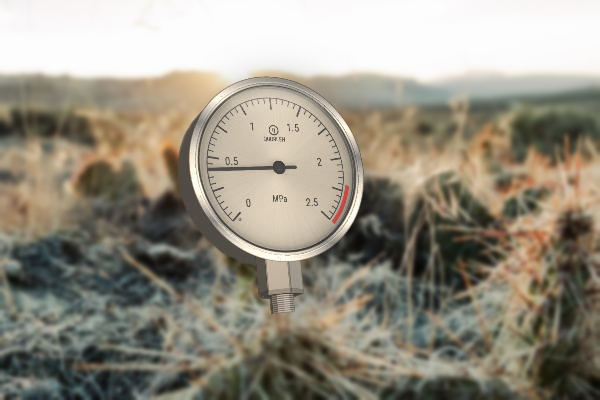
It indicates 0.4 MPa
